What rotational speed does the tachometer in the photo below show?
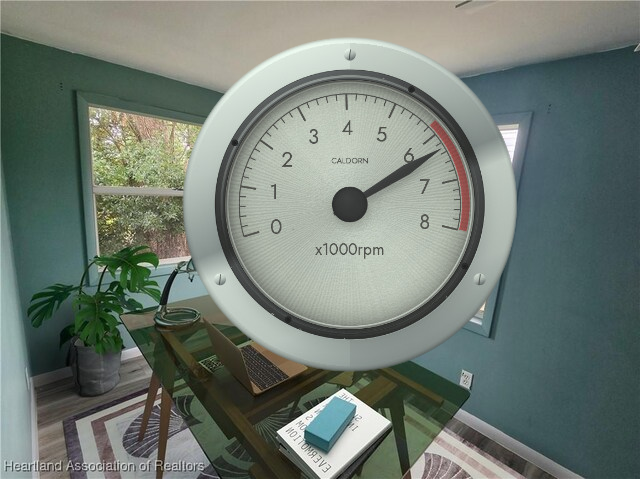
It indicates 6300 rpm
